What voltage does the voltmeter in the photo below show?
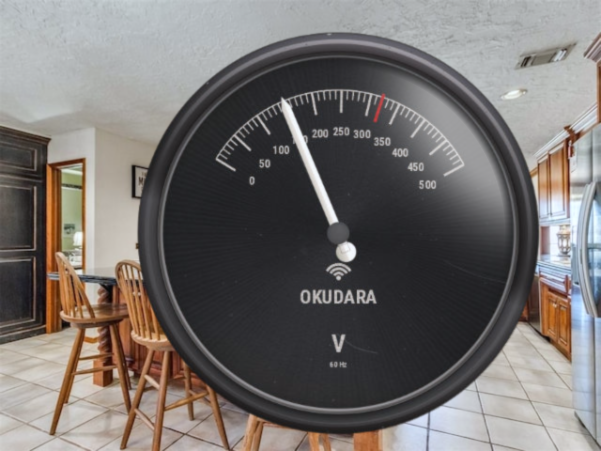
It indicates 150 V
